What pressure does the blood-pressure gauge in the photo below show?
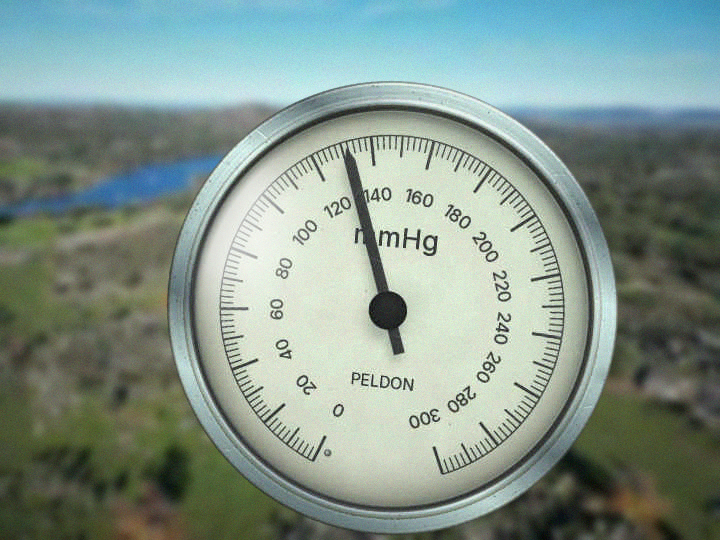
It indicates 132 mmHg
